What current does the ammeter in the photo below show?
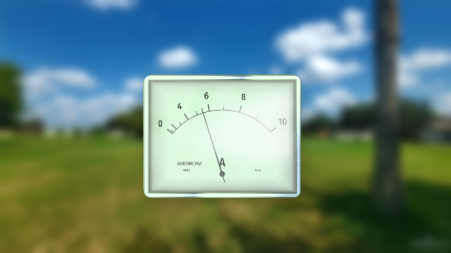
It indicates 5.5 A
